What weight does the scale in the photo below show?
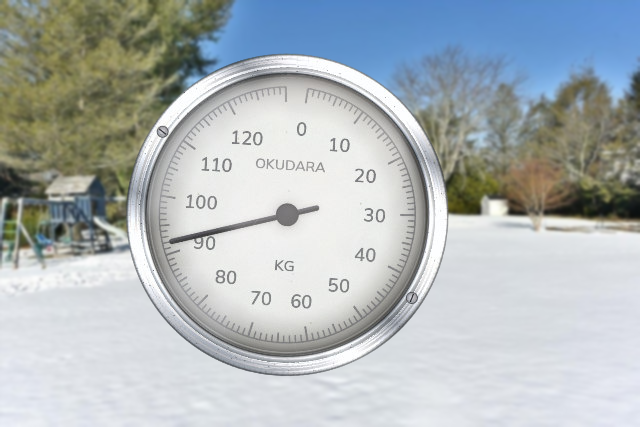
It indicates 92 kg
